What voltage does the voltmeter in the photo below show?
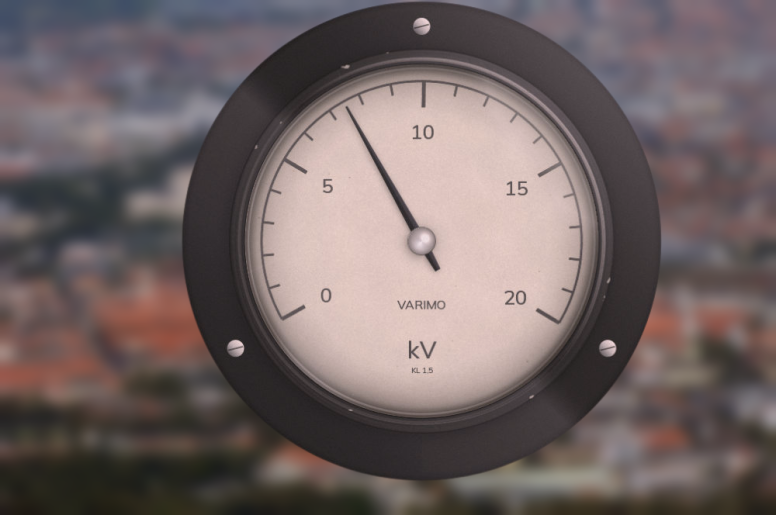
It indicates 7.5 kV
